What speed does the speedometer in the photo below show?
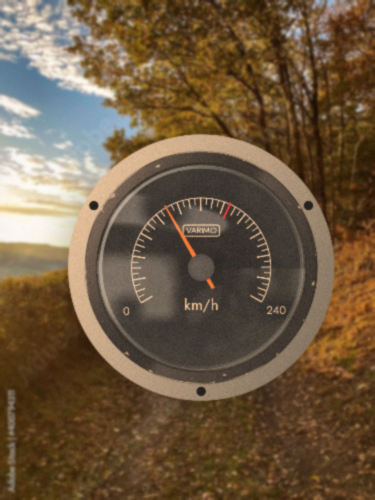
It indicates 90 km/h
